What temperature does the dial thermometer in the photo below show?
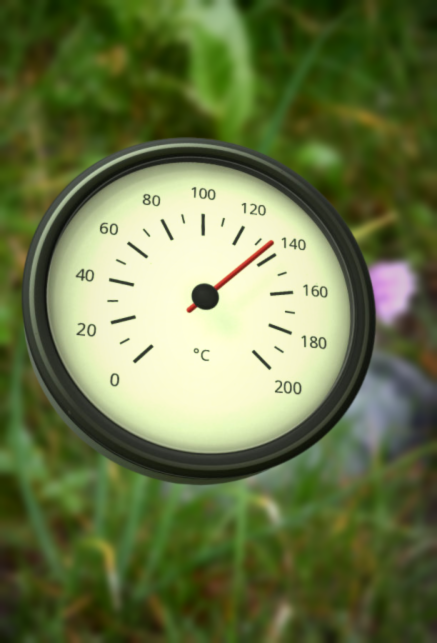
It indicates 135 °C
